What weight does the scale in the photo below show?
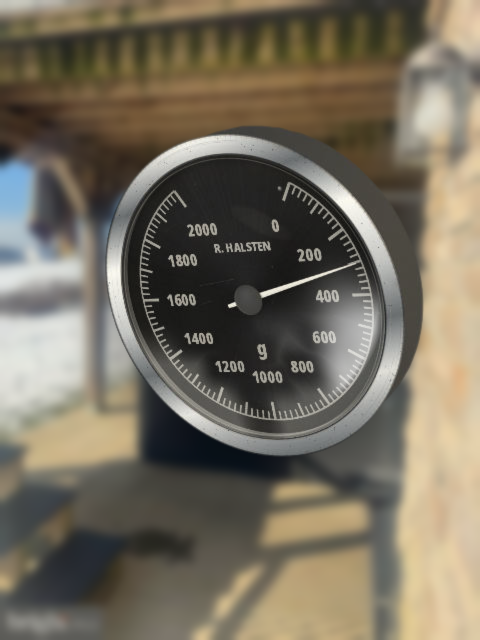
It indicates 300 g
